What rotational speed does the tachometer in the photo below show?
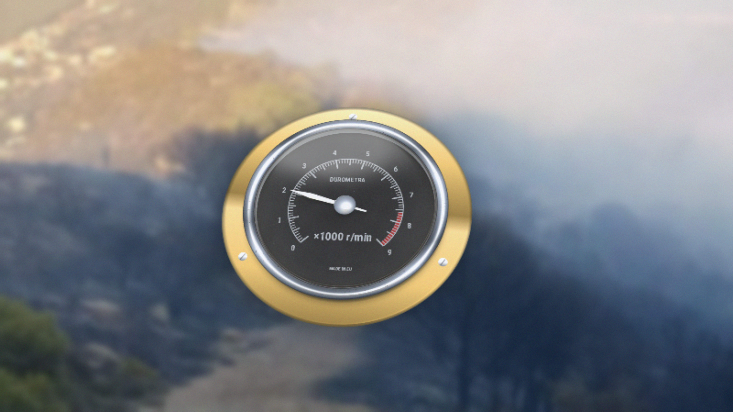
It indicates 2000 rpm
